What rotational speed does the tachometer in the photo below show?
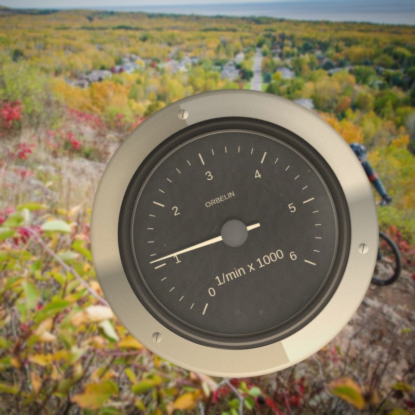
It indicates 1100 rpm
